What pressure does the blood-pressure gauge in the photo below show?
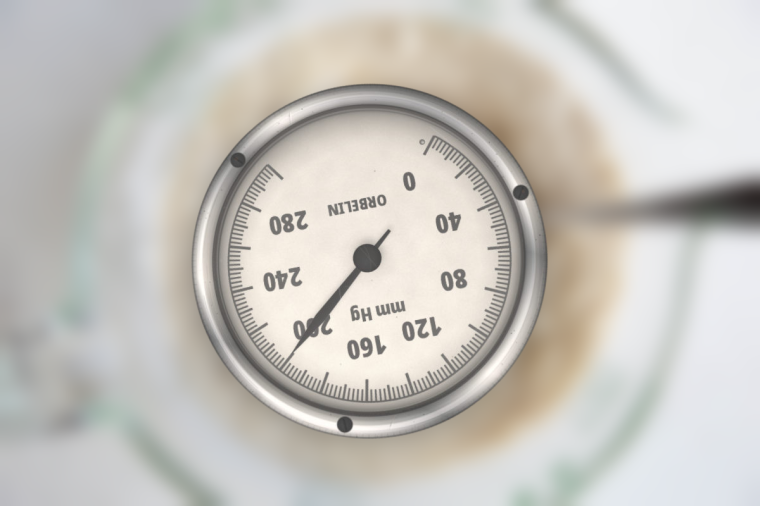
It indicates 200 mmHg
